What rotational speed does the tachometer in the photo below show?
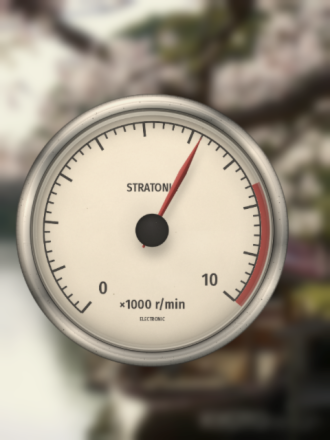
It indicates 6200 rpm
